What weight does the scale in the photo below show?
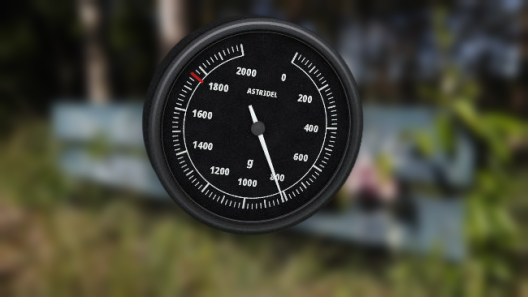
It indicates 820 g
